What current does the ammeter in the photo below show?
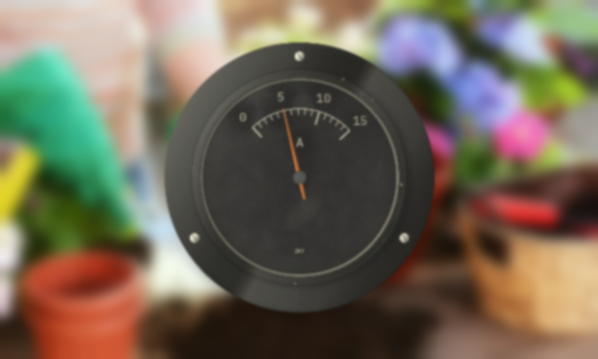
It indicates 5 A
